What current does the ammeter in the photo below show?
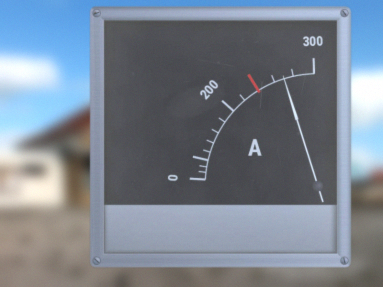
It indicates 270 A
